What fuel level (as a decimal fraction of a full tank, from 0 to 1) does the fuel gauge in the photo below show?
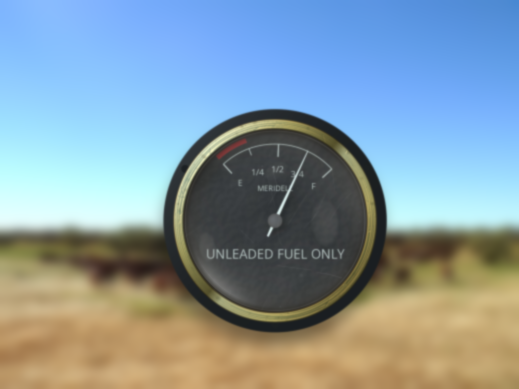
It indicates 0.75
